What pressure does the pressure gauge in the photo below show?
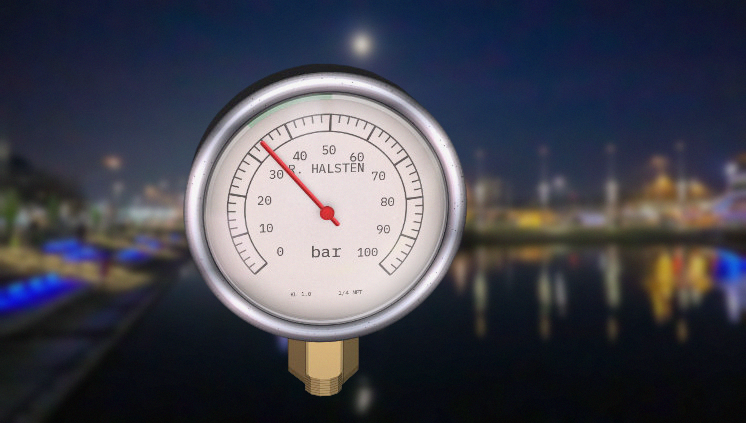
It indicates 34 bar
